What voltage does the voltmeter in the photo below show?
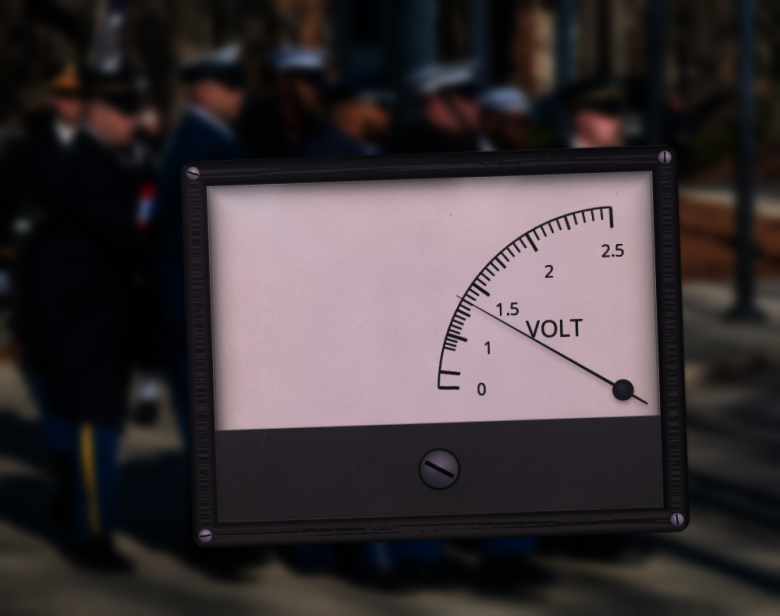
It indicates 1.35 V
